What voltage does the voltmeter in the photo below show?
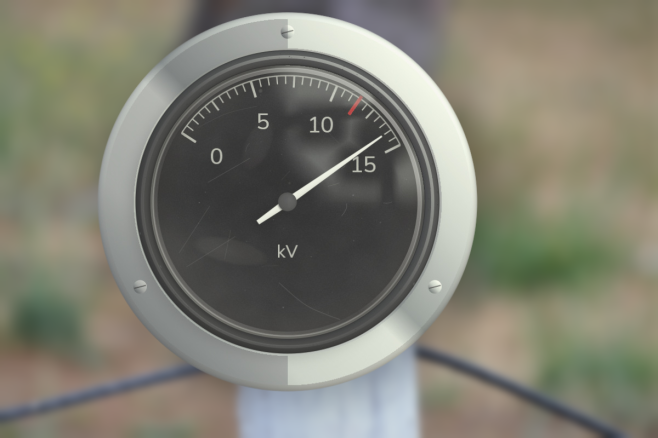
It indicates 14 kV
